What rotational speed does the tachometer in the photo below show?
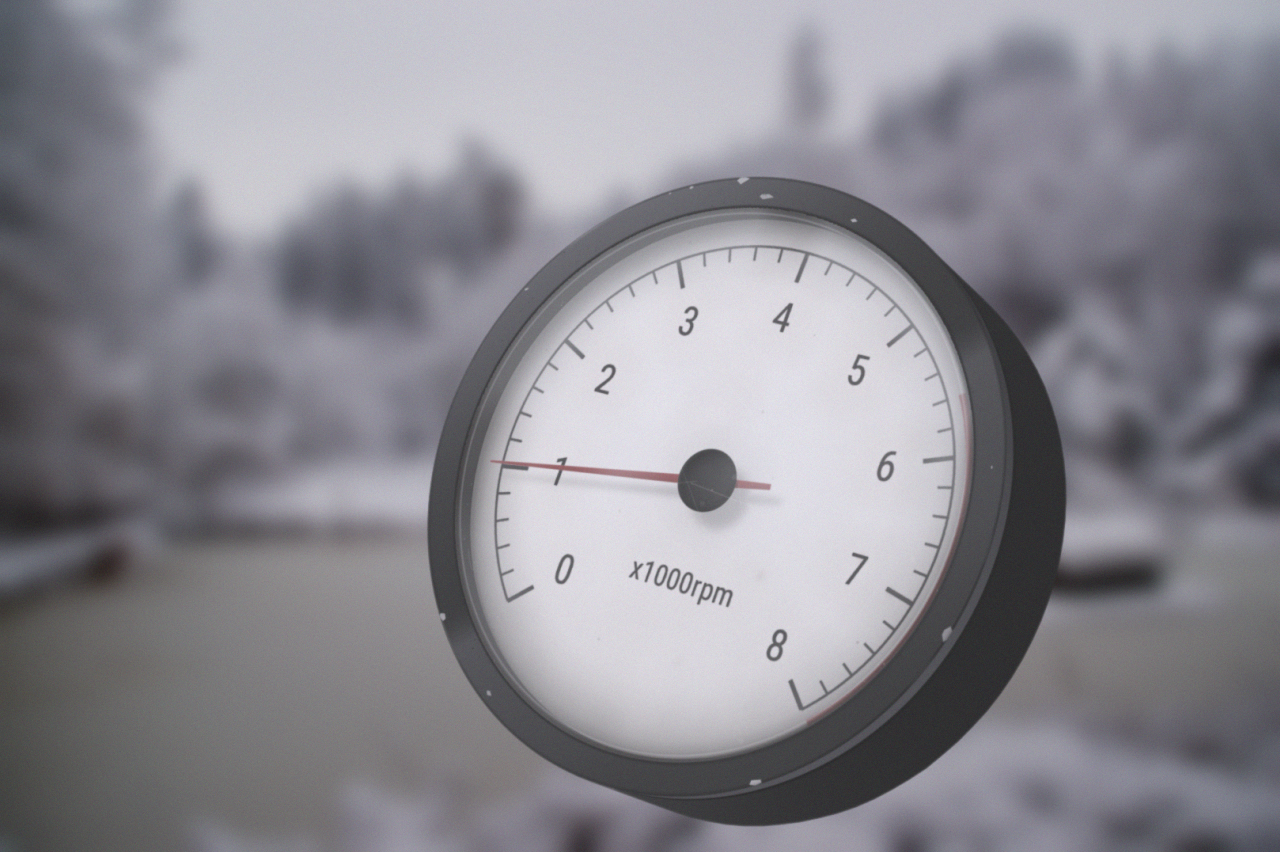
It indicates 1000 rpm
